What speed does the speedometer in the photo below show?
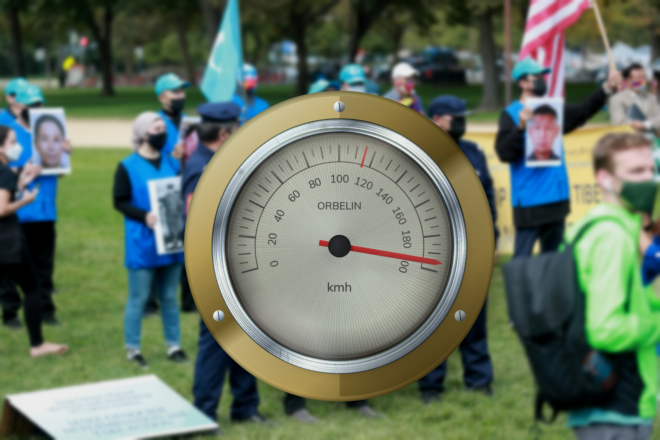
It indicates 195 km/h
